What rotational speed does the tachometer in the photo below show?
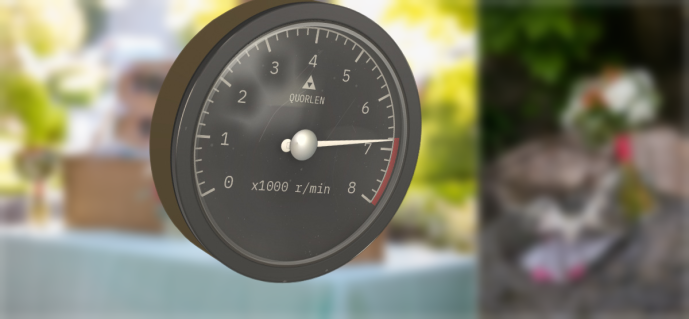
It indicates 6800 rpm
